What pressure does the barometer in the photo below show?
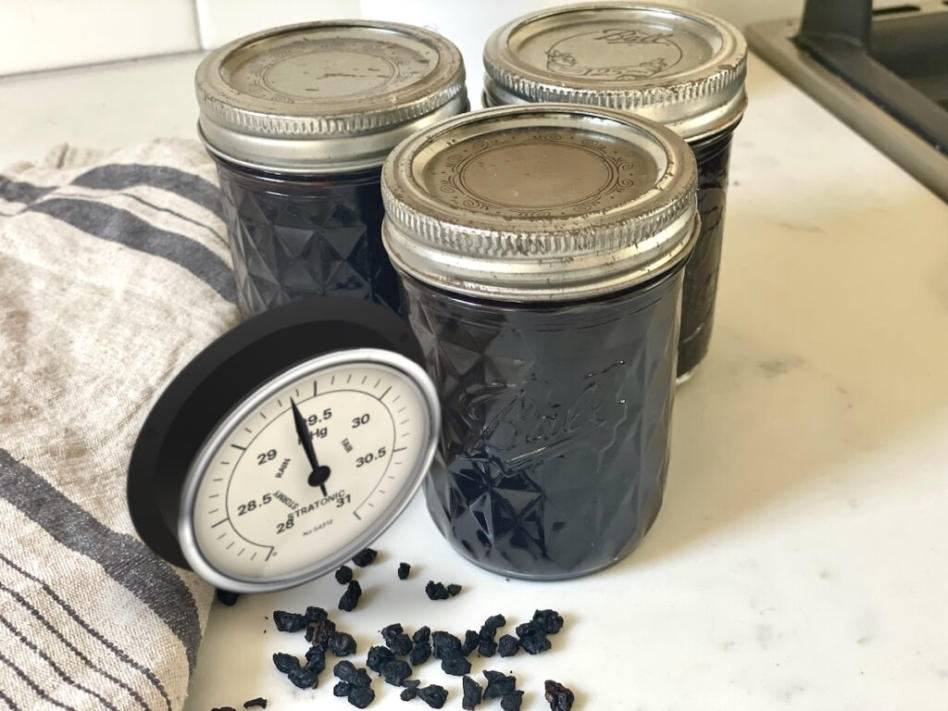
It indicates 29.35 inHg
